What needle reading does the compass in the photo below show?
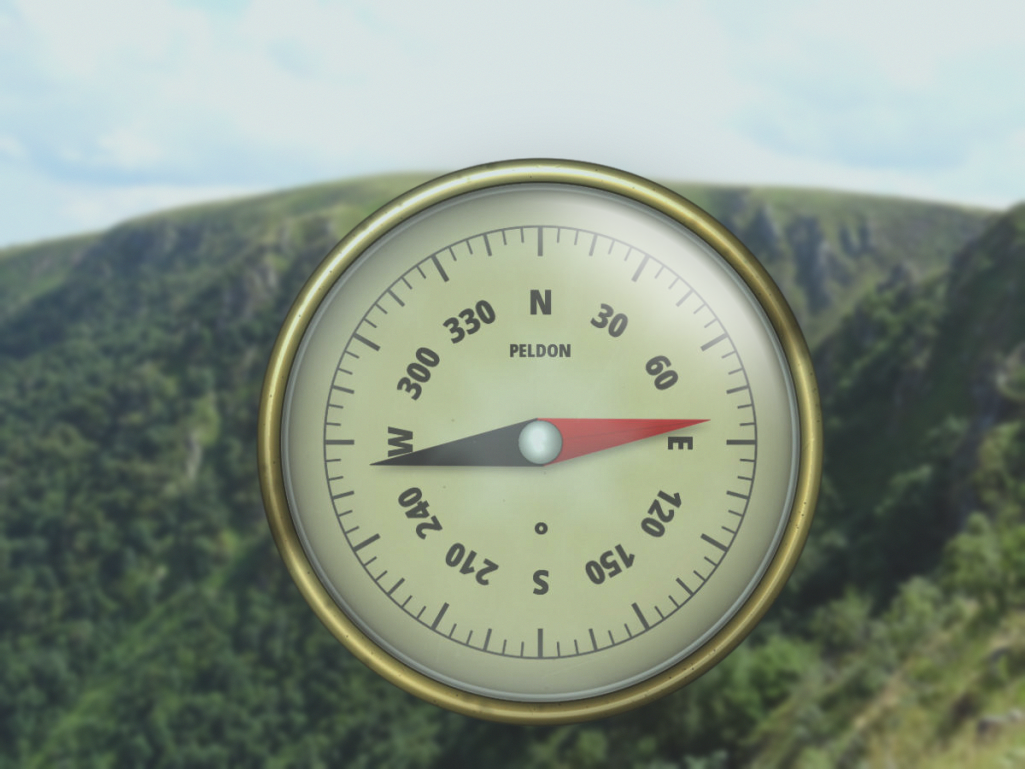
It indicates 82.5 °
